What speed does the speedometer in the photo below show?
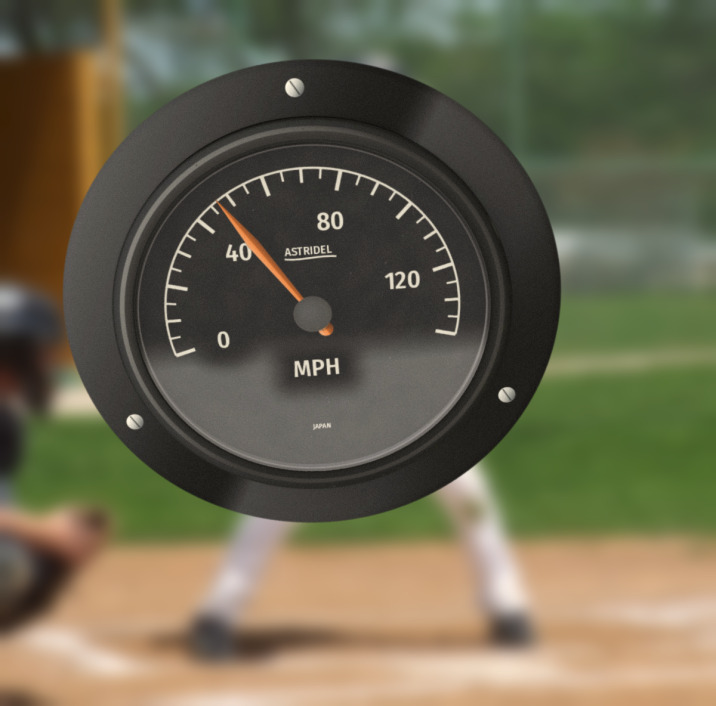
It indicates 47.5 mph
